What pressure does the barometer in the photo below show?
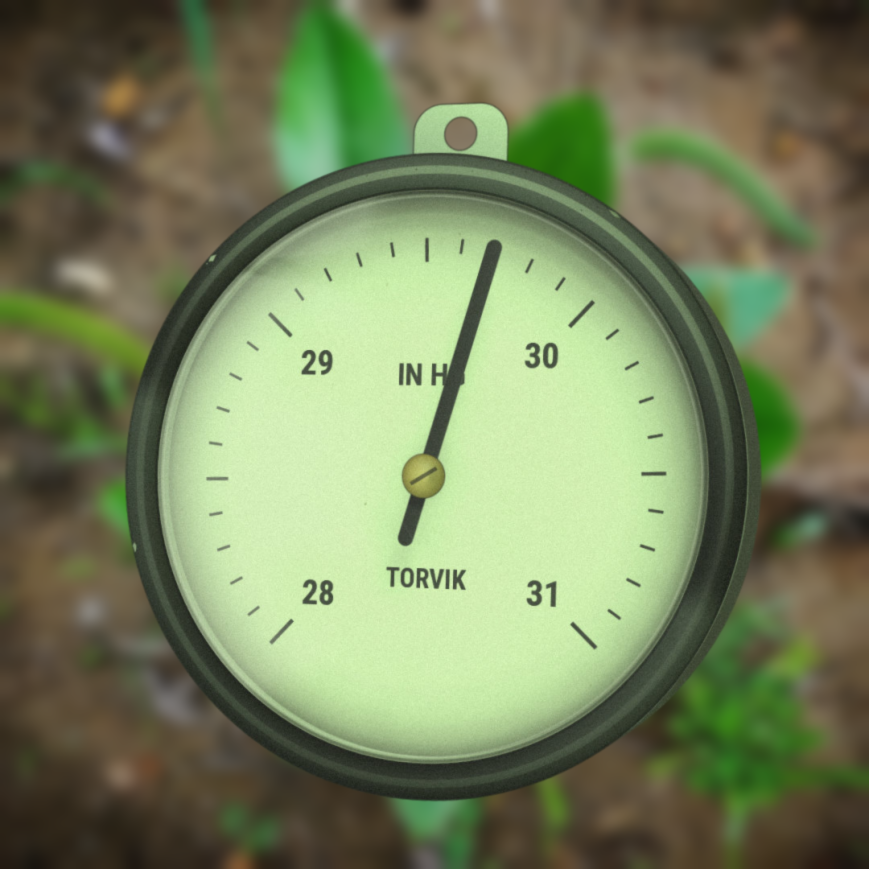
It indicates 29.7 inHg
